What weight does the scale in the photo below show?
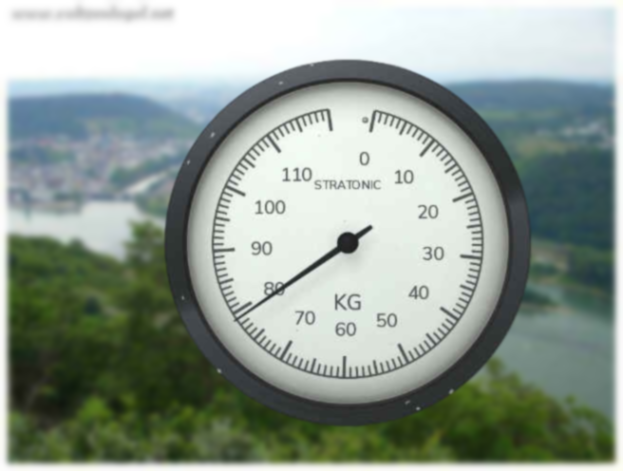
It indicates 79 kg
